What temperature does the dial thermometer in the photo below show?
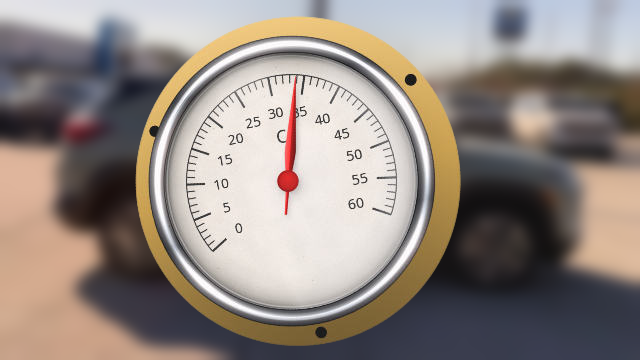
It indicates 34 °C
